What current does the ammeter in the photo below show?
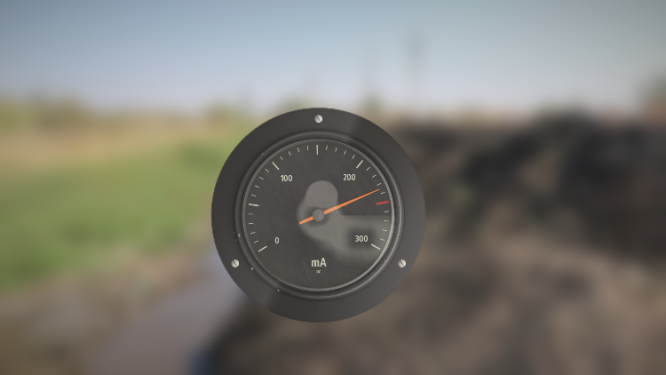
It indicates 235 mA
